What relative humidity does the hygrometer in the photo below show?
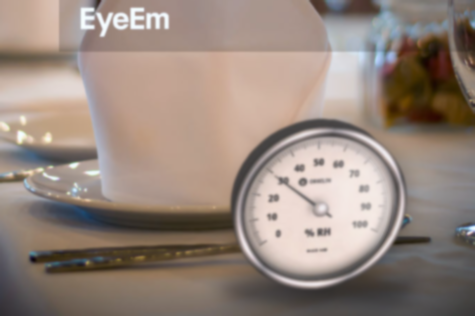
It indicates 30 %
